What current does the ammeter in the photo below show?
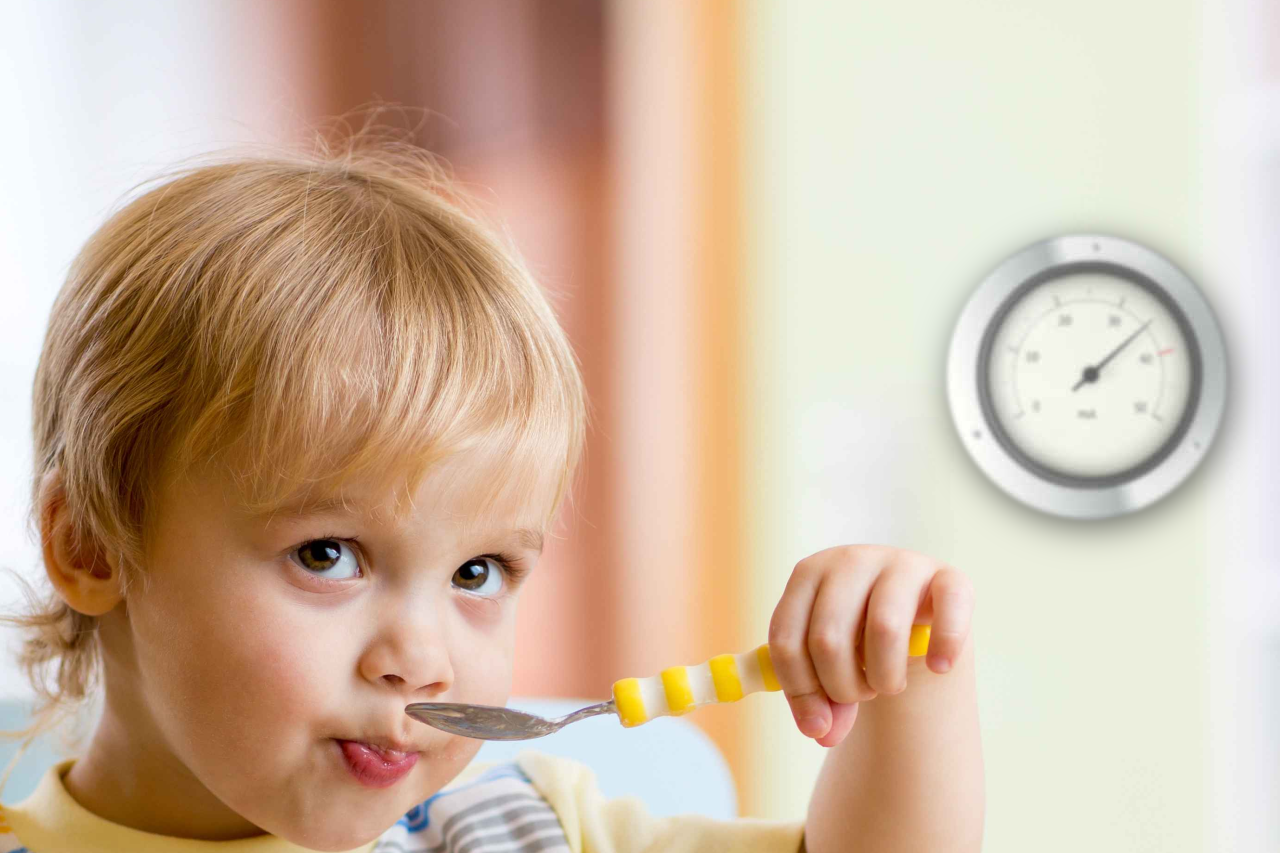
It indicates 35 mA
